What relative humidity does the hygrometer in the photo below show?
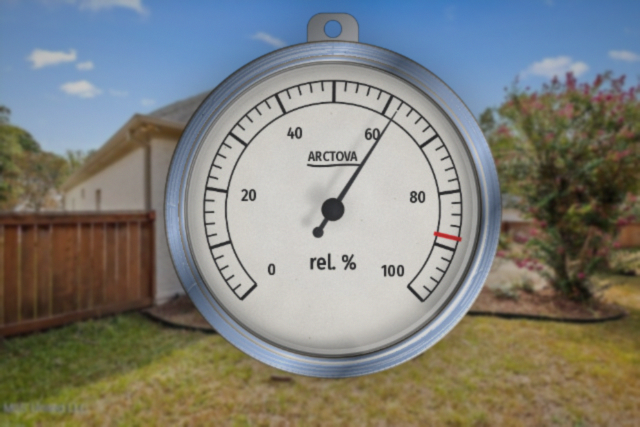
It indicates 62 %
